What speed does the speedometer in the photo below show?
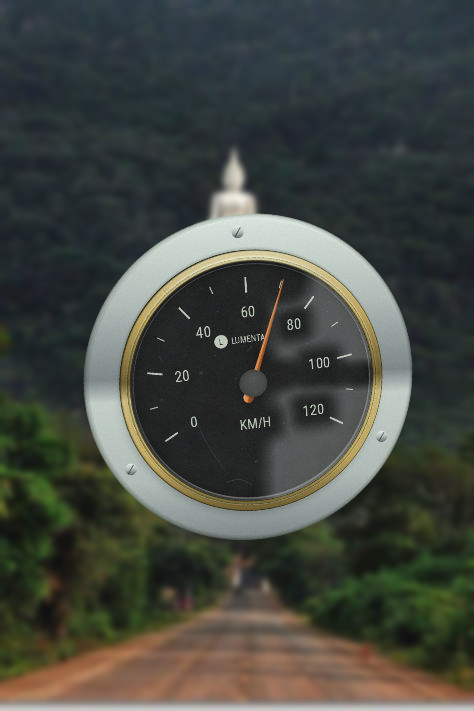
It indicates 70 km/h
